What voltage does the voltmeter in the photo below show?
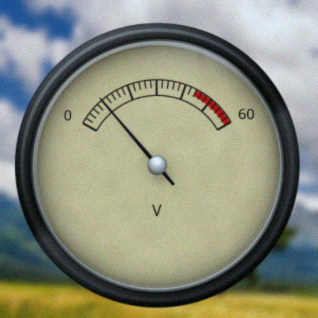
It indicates 10 V
